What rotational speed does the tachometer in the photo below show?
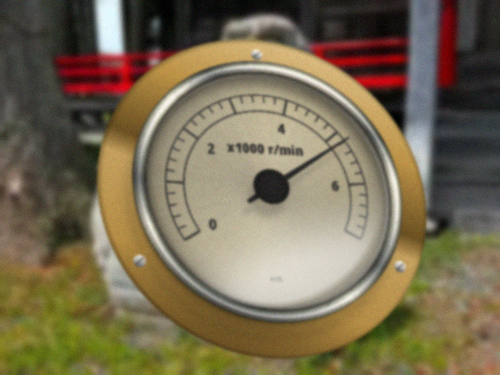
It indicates 5200 rpm
